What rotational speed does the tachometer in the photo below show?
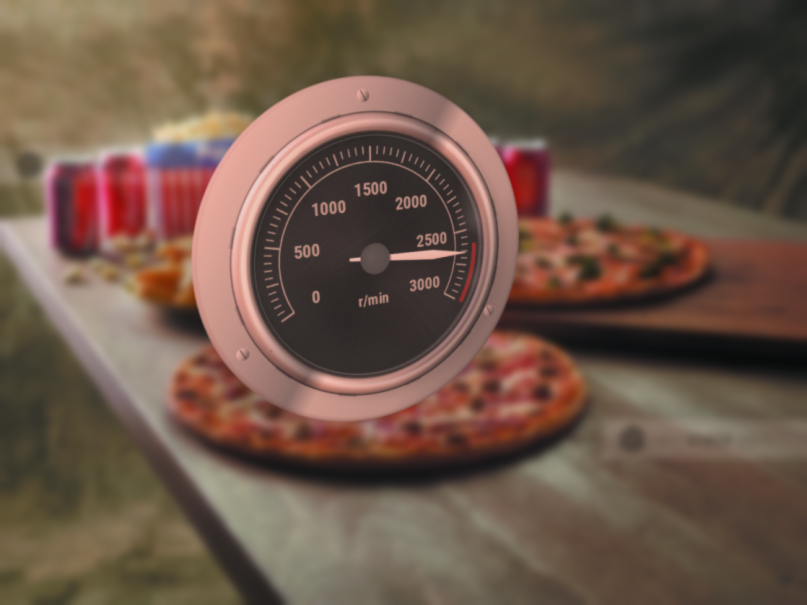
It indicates 2650 rpm
